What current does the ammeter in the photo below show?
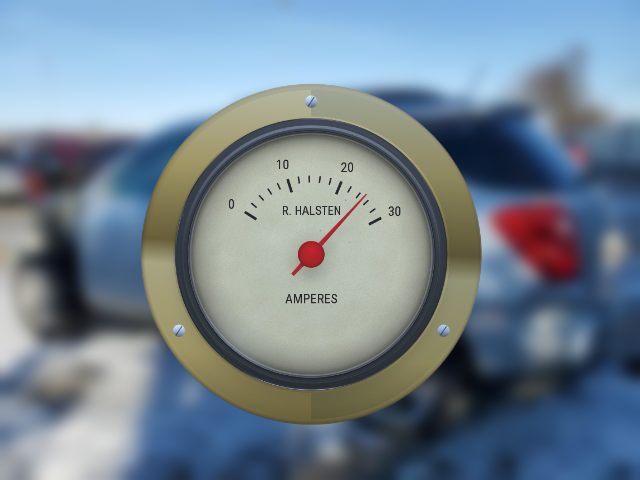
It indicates 25 A
